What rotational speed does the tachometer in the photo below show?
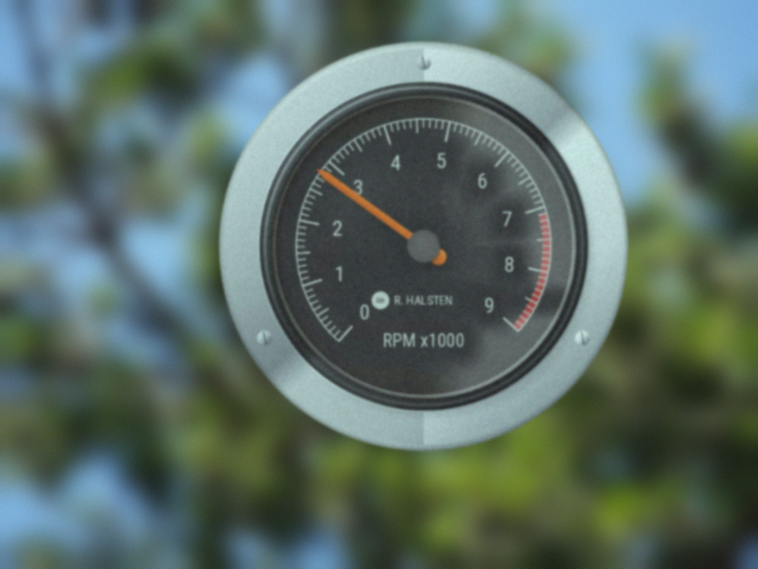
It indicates 2800 rpm
